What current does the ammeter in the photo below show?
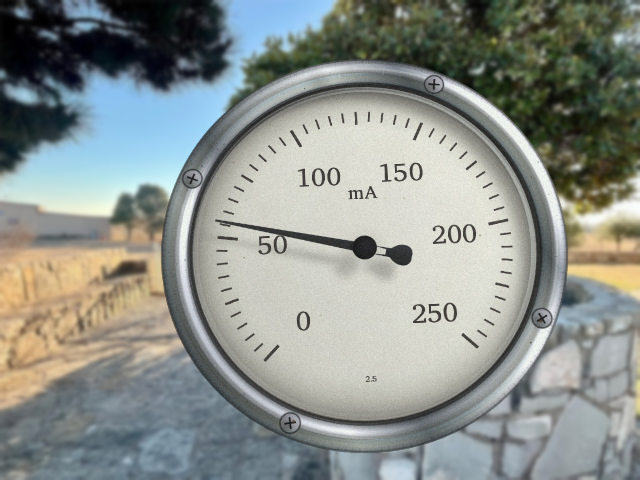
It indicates 55 mA
